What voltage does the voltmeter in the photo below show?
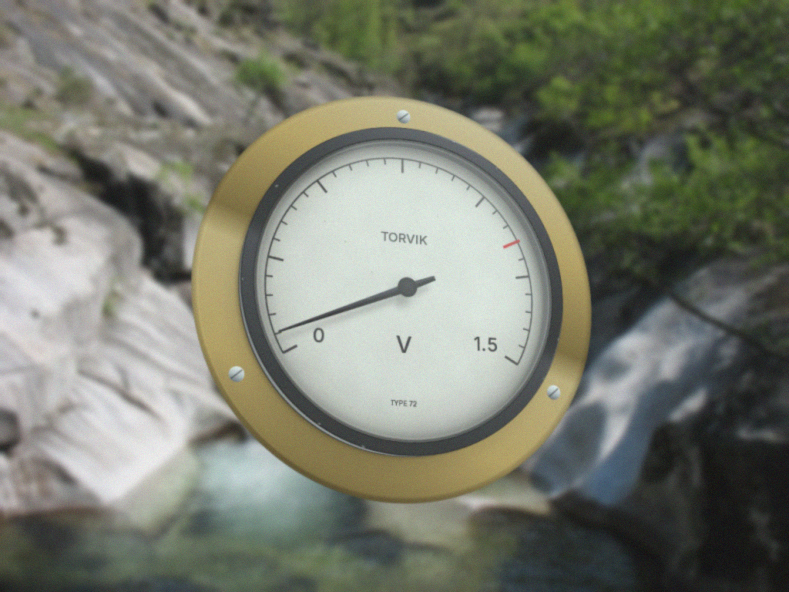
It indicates 0.05 V
